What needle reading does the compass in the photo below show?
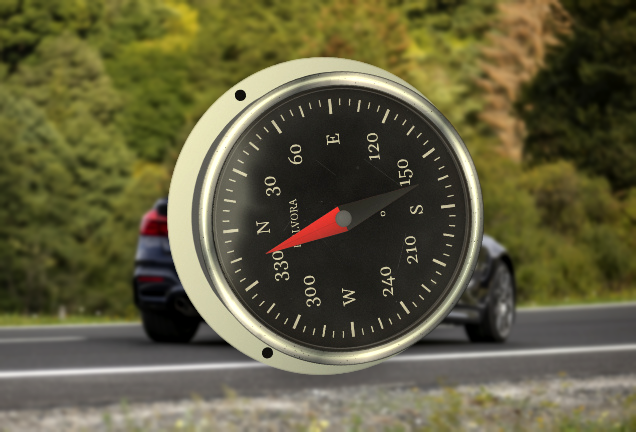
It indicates 342.5 °
